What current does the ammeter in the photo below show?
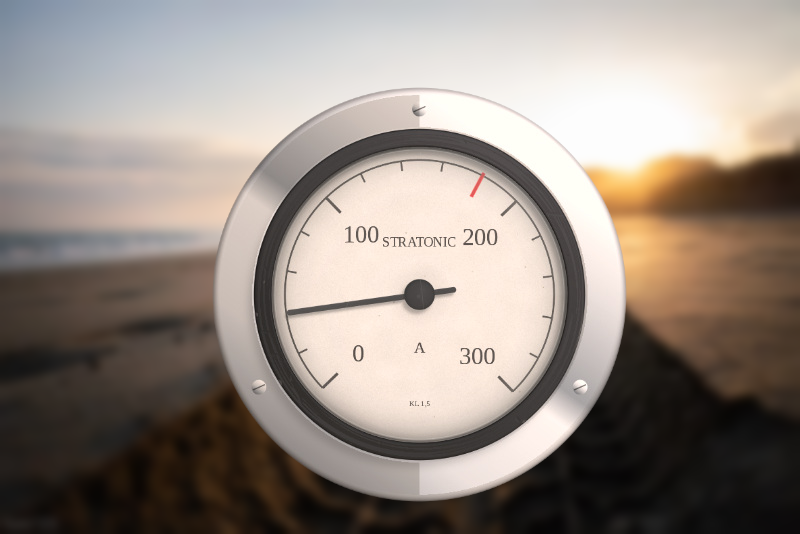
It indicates 40 A
